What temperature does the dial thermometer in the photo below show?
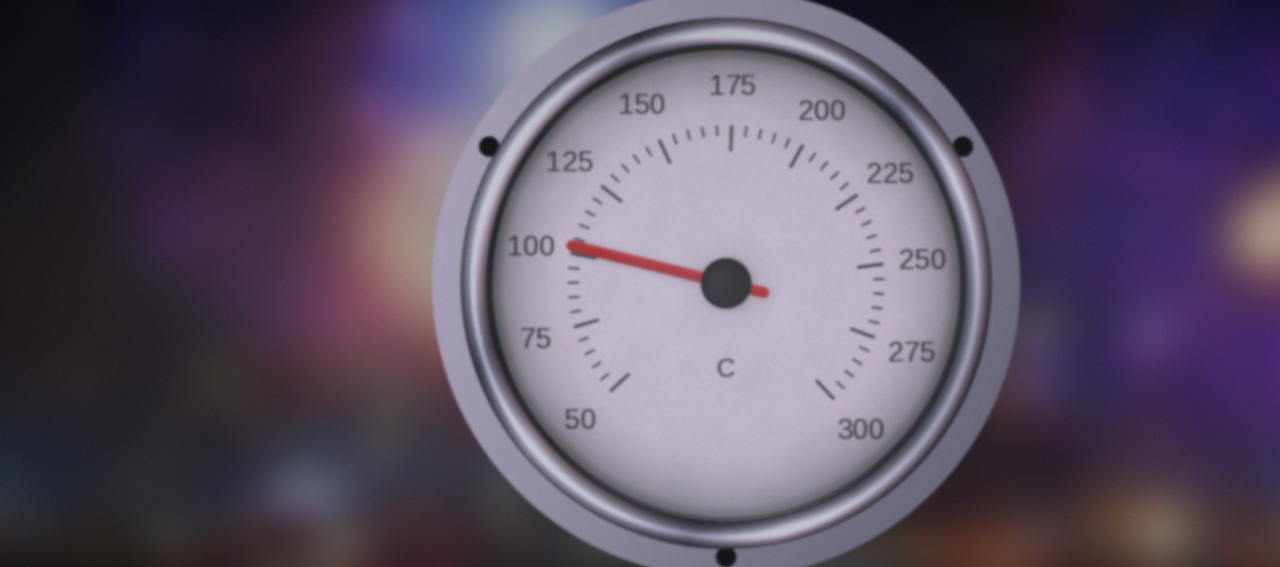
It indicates 102.5 °C
